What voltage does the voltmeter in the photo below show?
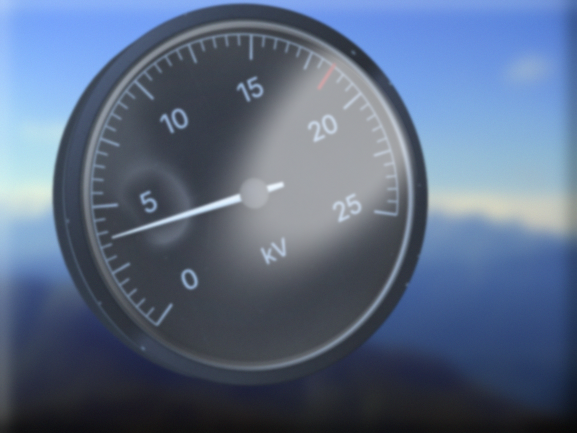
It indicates 3.75 kV
